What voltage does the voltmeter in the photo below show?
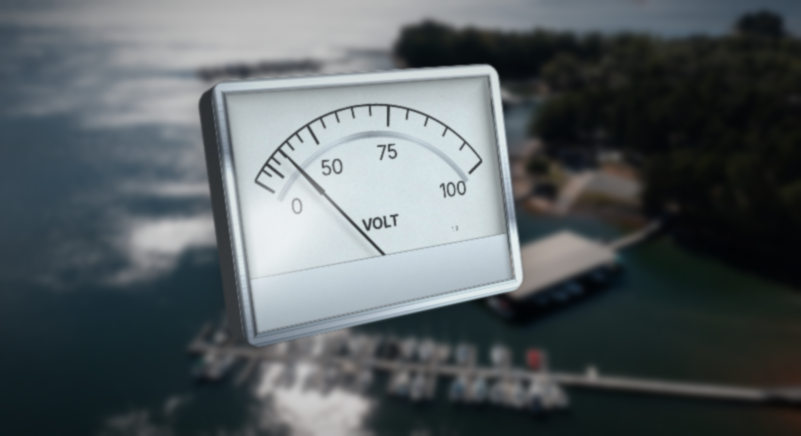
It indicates 35 V
